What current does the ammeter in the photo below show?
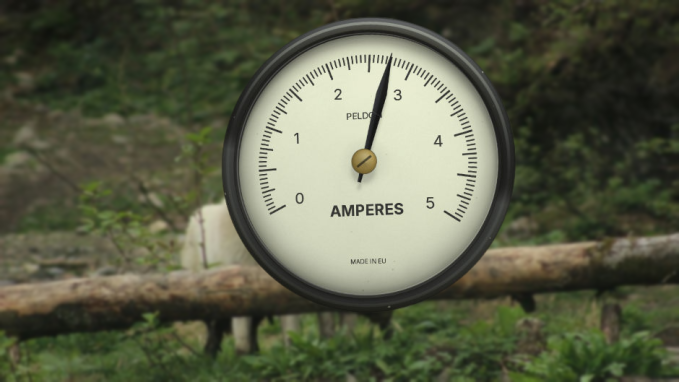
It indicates 2.75 A
